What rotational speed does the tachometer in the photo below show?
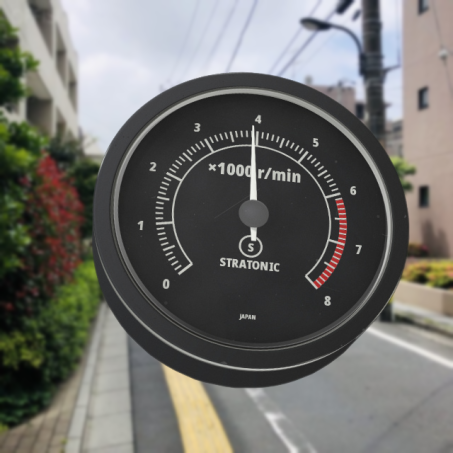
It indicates 3900 rpm
